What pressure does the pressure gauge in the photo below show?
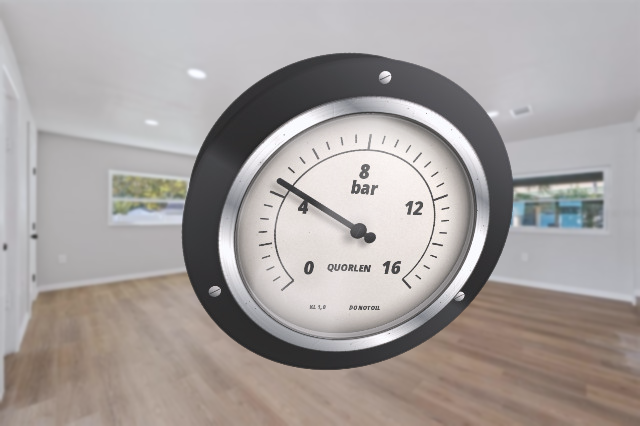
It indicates 4.5 bar
